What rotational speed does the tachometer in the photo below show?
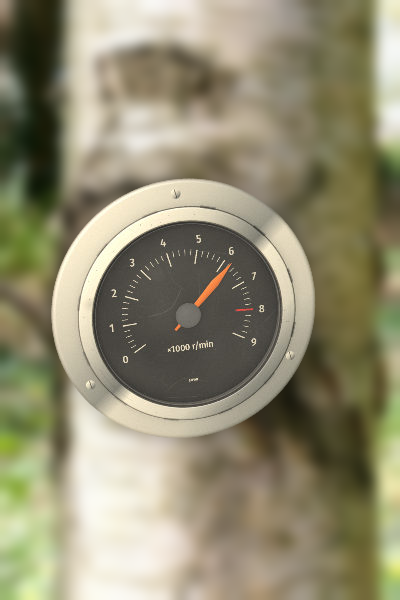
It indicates 6200 rpm
